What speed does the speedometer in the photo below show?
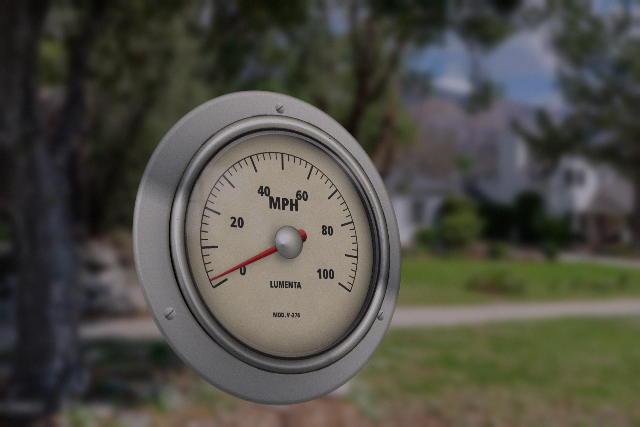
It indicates 2 mph
